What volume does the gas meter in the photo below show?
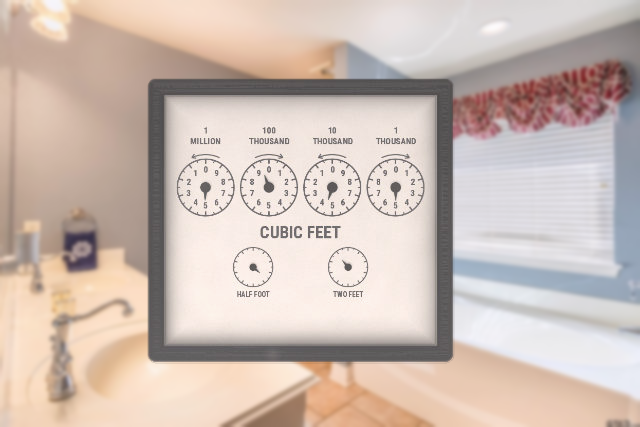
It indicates 494500 ft³
